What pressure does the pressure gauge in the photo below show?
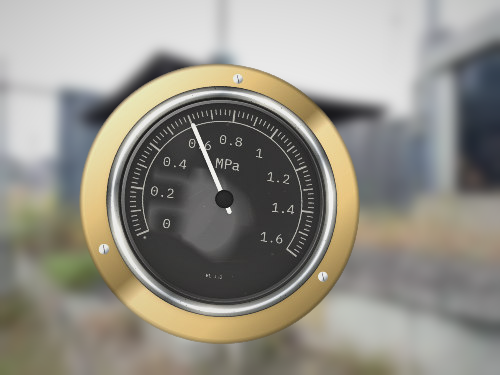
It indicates 0.6 MPa
